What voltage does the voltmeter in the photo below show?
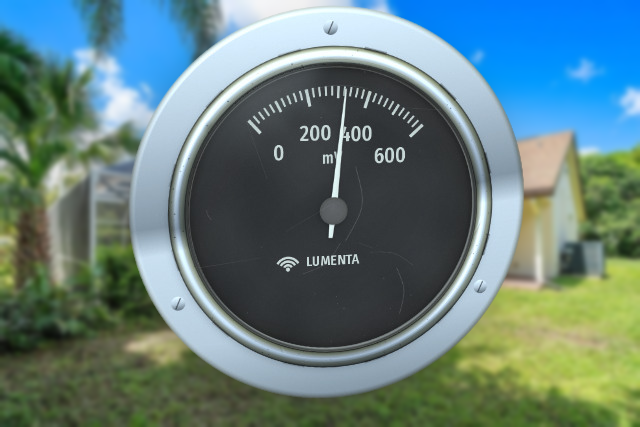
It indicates 320 mV
